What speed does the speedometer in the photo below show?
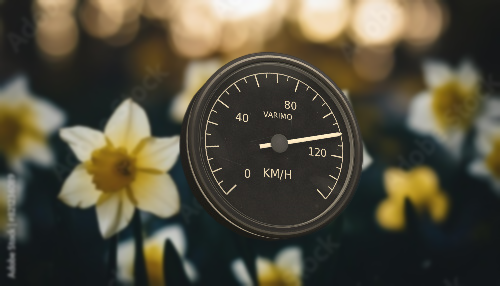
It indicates 110 km/h
